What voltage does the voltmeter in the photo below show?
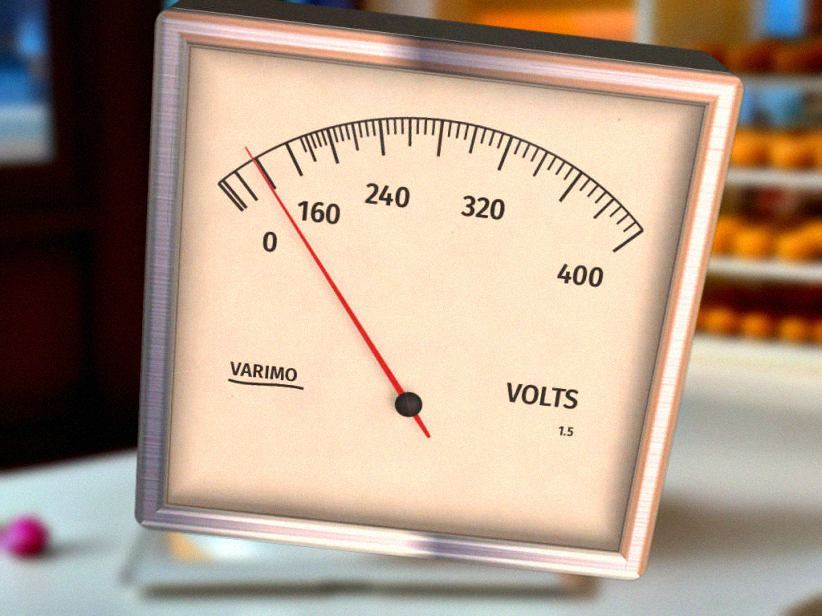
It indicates 120 V
